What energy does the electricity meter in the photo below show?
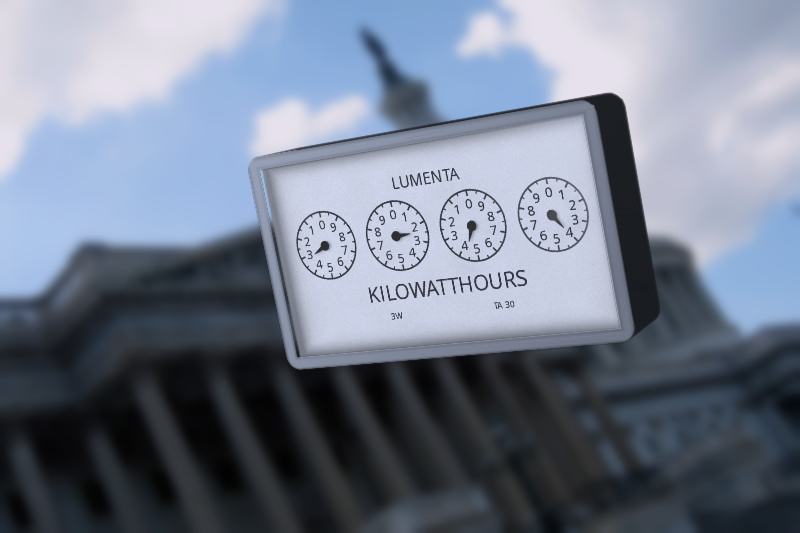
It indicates 3244 kWh
